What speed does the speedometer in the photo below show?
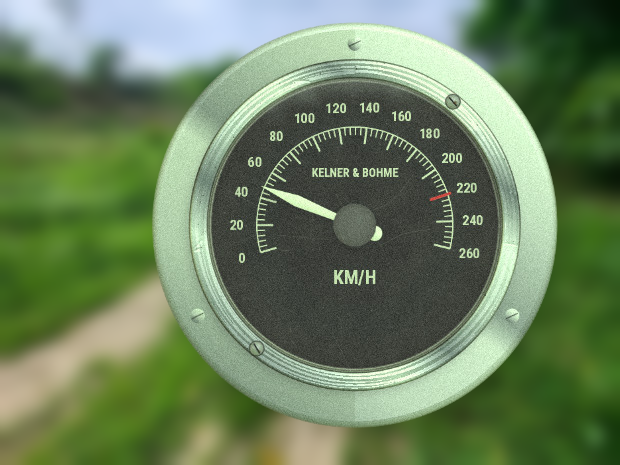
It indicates 48 km/h
